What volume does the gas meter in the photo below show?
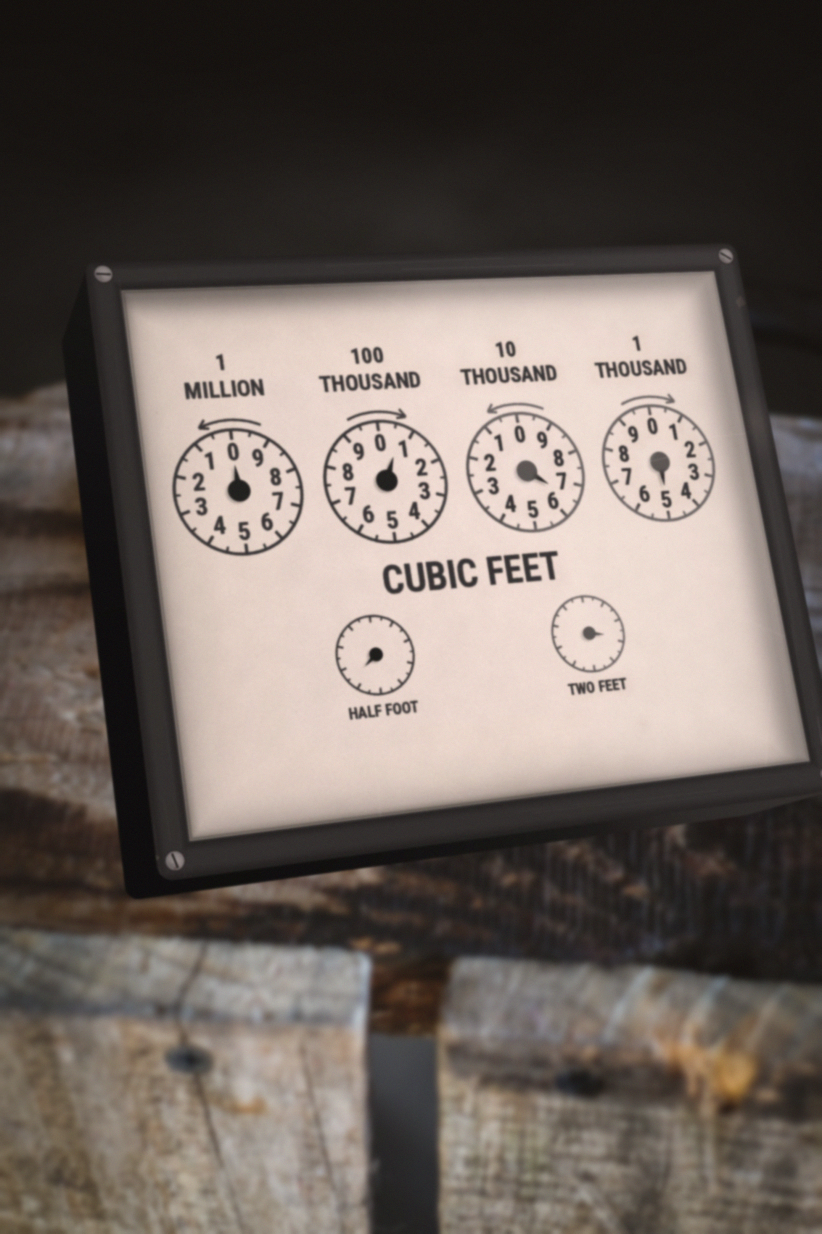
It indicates 6500 ft³
